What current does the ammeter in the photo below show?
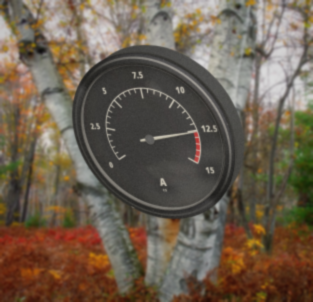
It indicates 12.5 A
